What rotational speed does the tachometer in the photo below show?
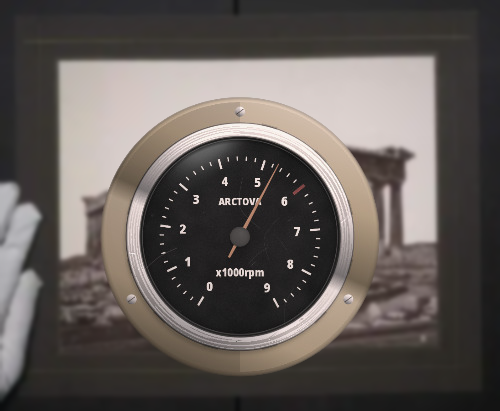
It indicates 5300 rpm
